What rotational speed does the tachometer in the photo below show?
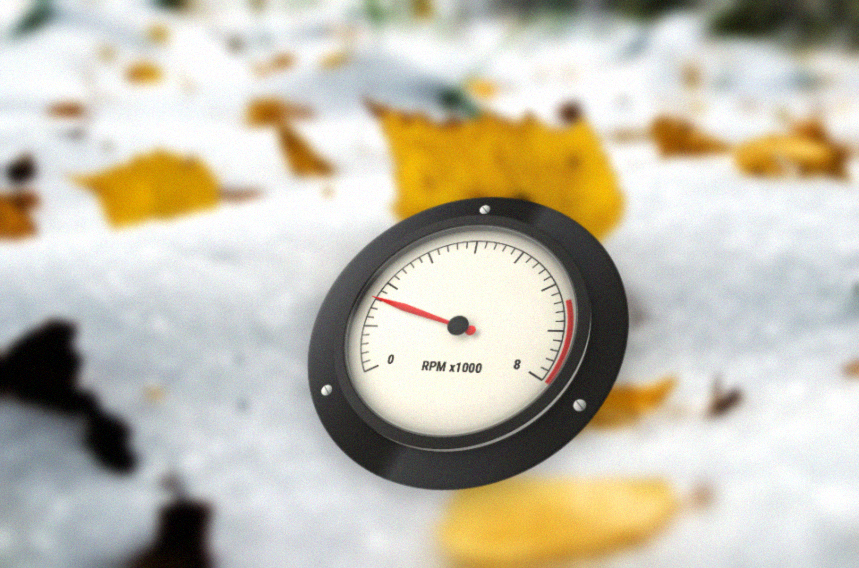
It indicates 1600 rpm
